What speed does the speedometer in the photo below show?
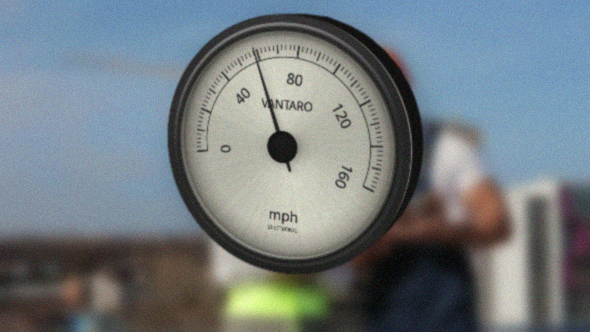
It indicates 60 mph
